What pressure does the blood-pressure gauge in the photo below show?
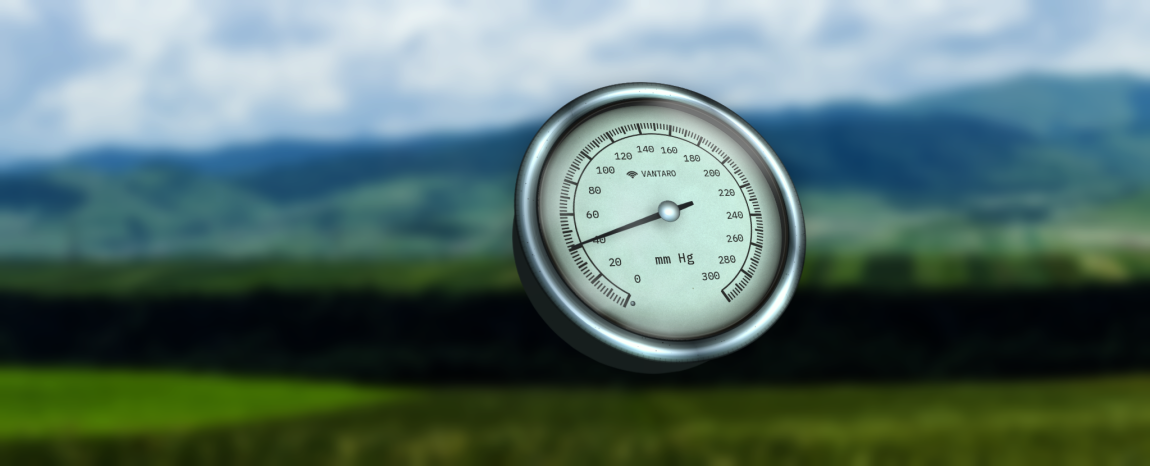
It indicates 40 mmHg
